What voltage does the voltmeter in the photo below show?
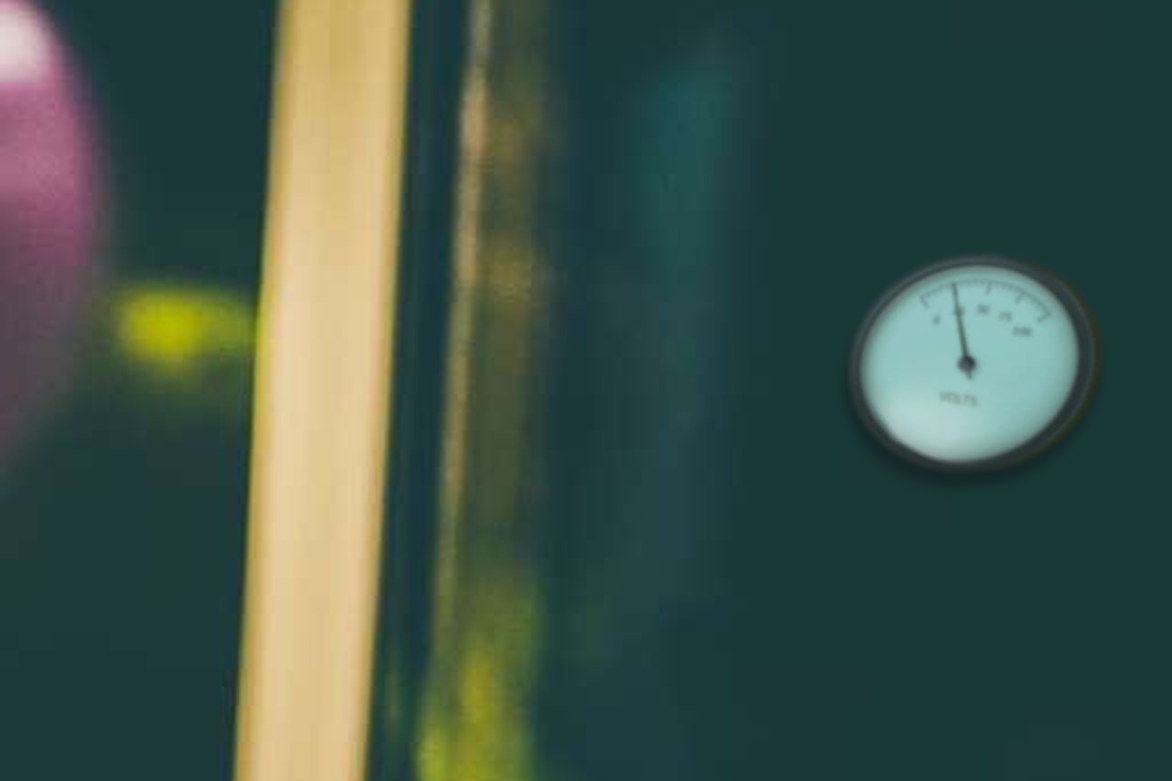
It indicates 25 V
